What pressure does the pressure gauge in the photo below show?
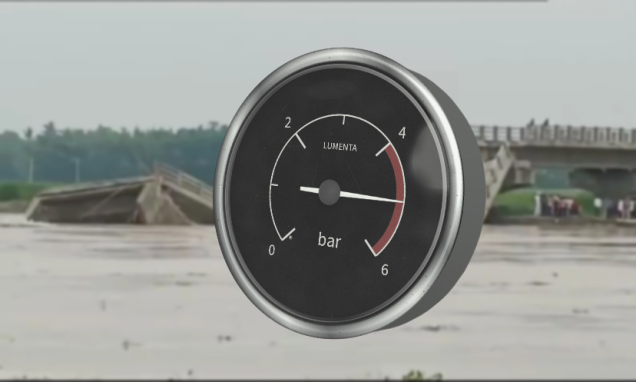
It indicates 5 bar
